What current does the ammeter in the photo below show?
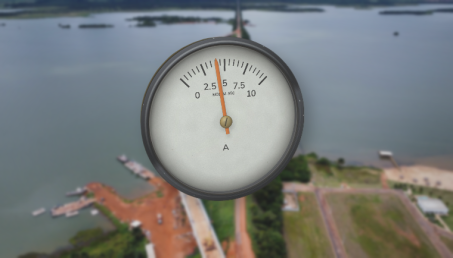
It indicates 4 A
